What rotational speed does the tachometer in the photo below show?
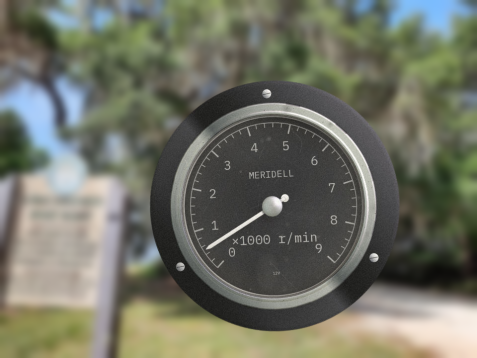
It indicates 500 rpm
